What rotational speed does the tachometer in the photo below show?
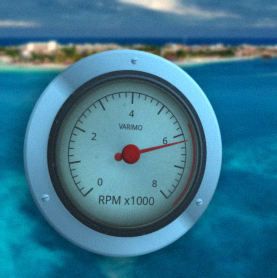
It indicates 6200 rpm
